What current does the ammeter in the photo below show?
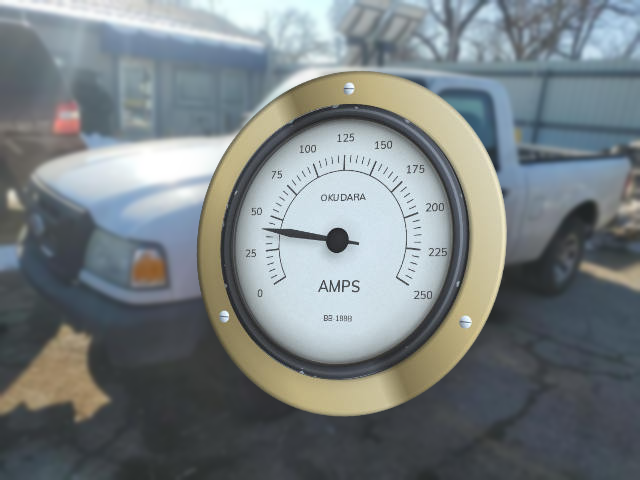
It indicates 40 A
